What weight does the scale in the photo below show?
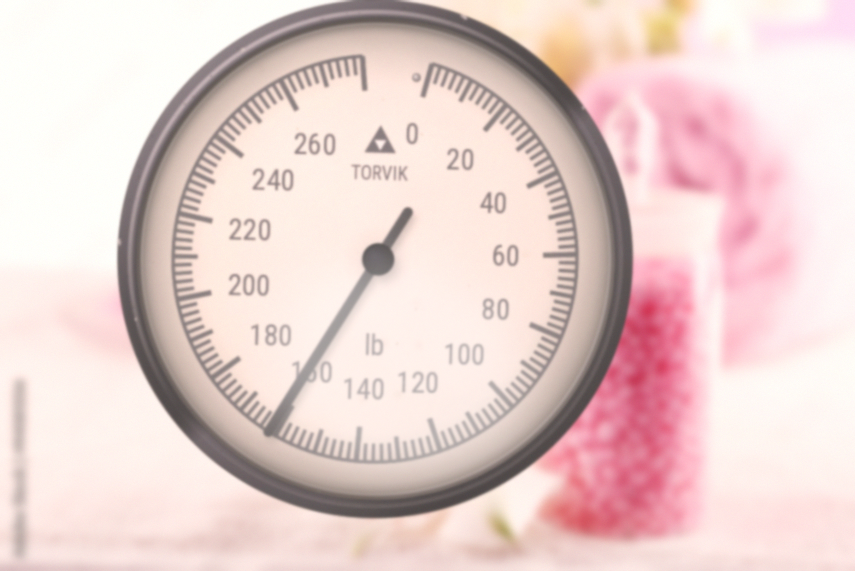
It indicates 162 lb
